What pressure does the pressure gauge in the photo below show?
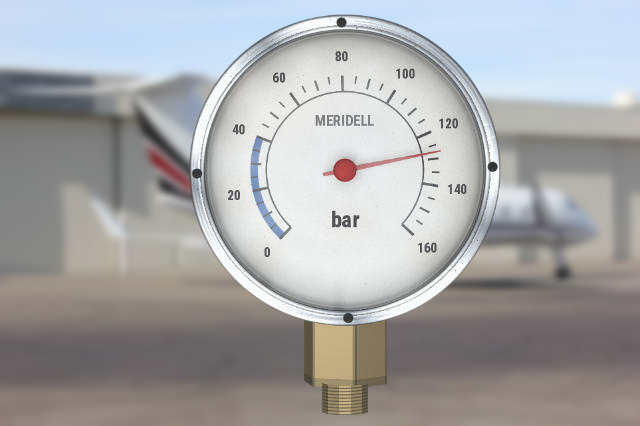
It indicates 127.5 bar
